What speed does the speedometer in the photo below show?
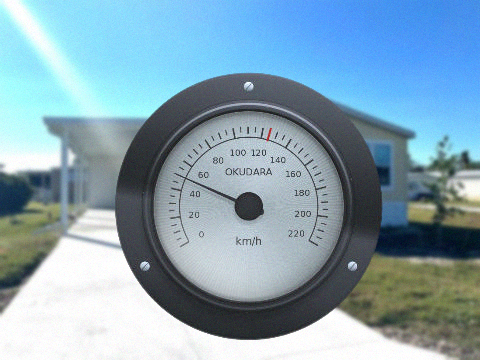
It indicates 50 km/h
